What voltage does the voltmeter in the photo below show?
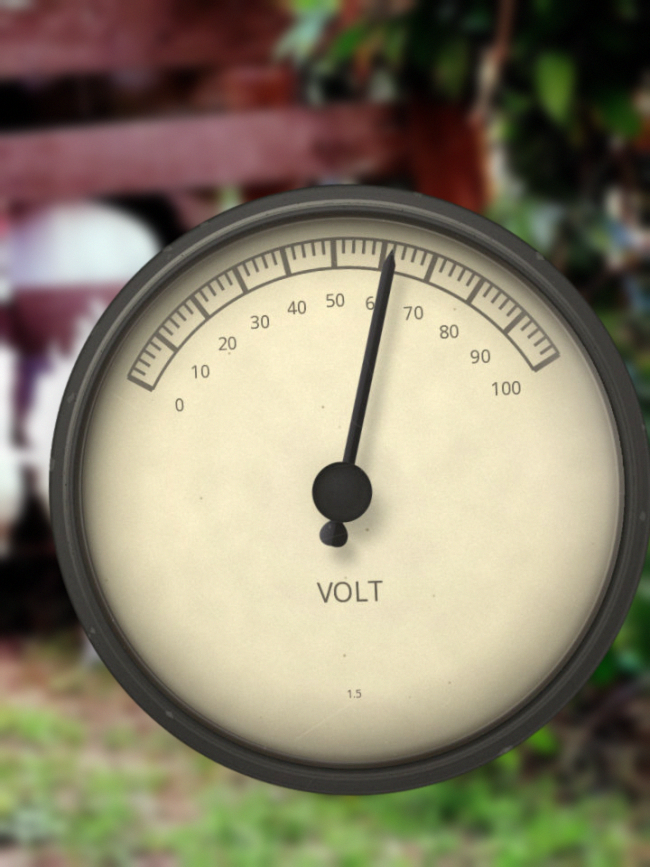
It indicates 62 V
